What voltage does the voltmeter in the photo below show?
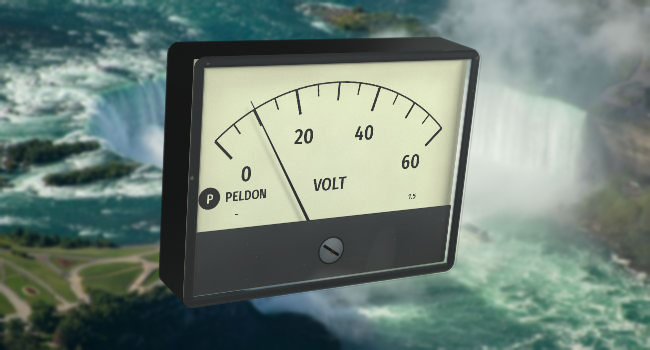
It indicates 10 V
